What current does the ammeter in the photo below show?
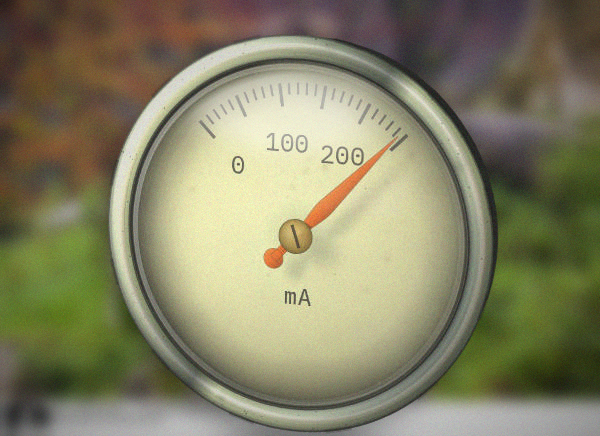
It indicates 245 mA
